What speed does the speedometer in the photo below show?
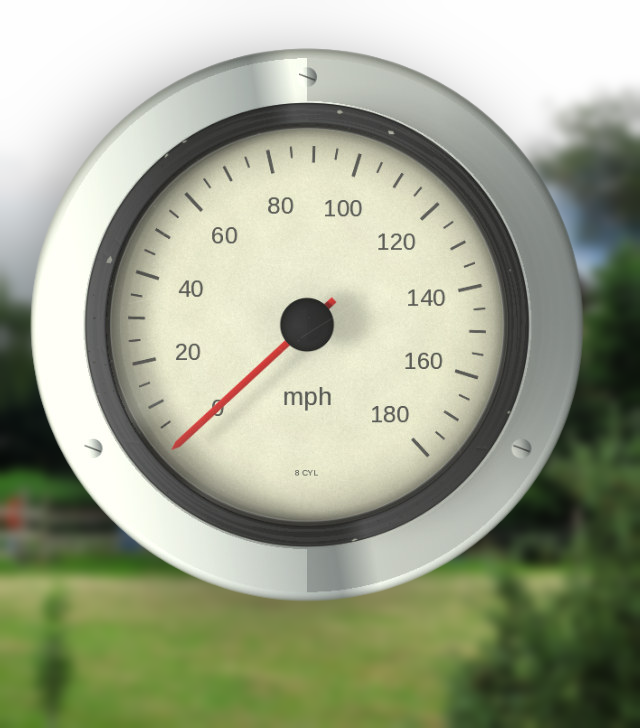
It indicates 0 mph
